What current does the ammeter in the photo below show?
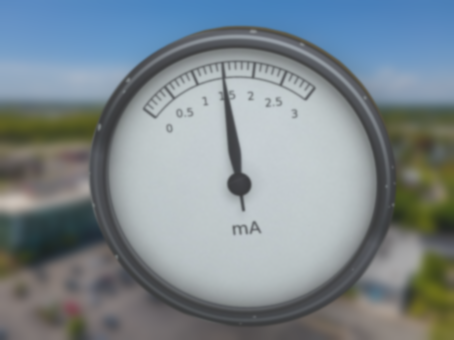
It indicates 1.5 mA
